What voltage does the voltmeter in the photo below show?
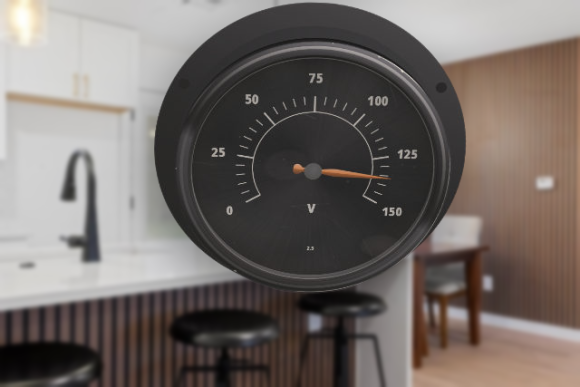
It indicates 135 V
